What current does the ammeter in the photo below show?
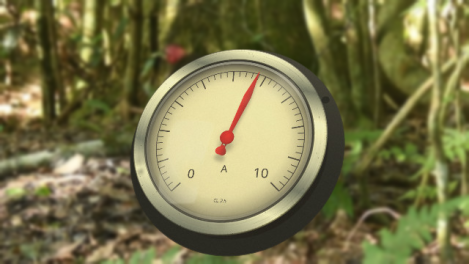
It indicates 5.8 A
